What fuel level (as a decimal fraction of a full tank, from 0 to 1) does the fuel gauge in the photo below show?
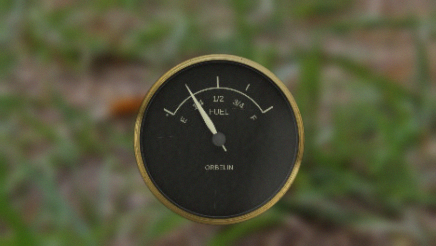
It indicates 0.25
